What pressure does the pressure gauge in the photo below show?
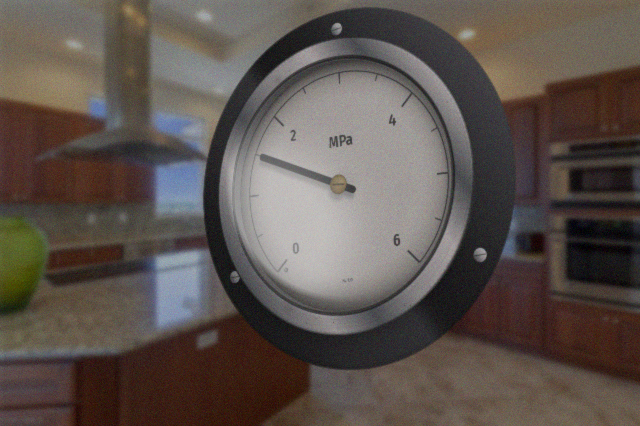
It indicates 1.5 MPa
